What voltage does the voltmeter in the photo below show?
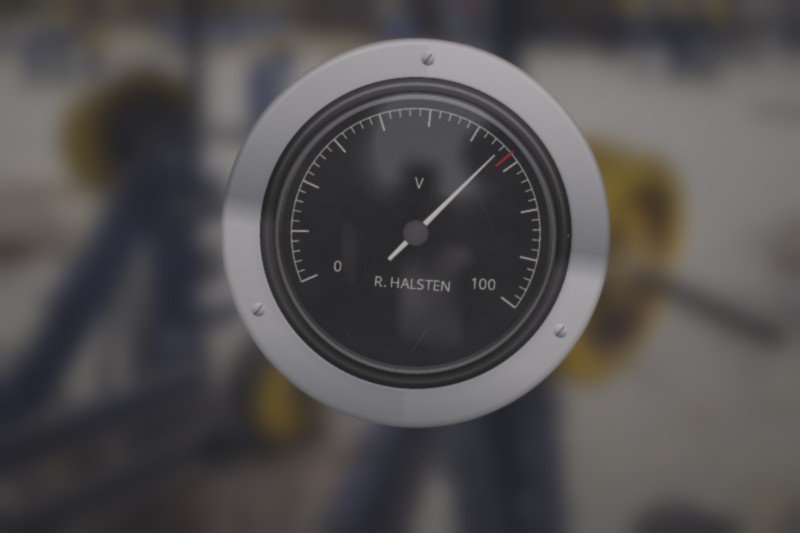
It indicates 66 V
